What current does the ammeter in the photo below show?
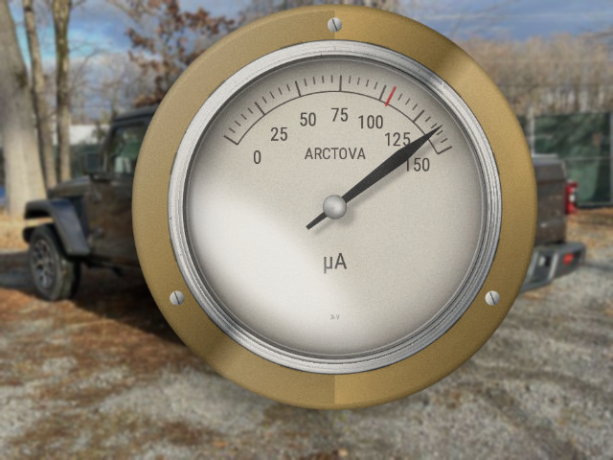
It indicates 137.5 µA
